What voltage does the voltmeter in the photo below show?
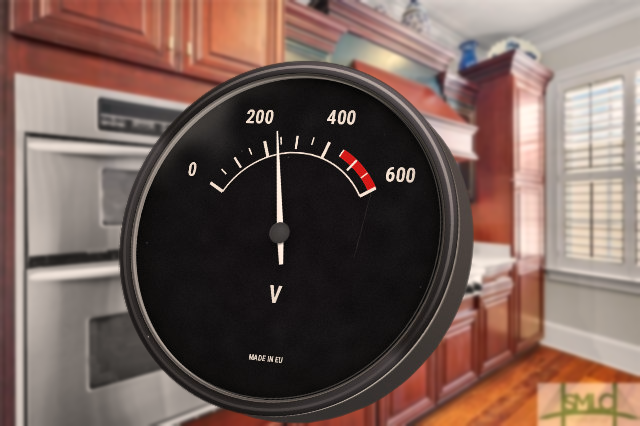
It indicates 250 V
